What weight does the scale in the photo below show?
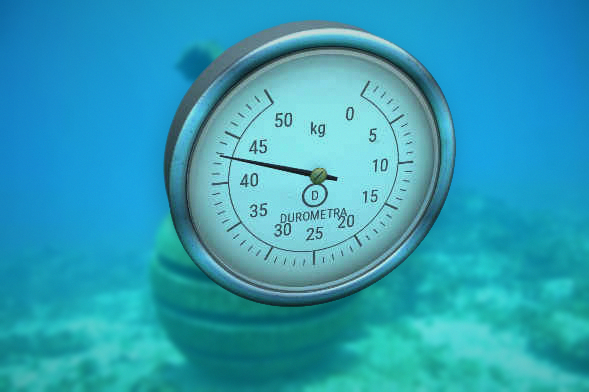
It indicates 43 kg
